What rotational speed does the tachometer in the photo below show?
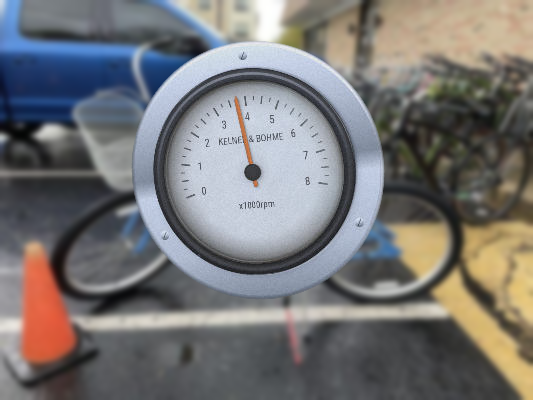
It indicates 3750 rpm
